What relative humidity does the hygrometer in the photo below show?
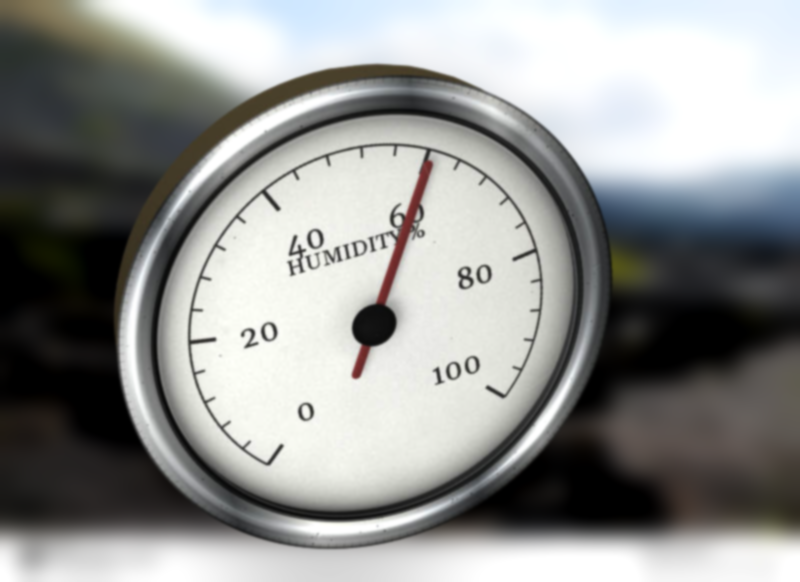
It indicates 60 %
